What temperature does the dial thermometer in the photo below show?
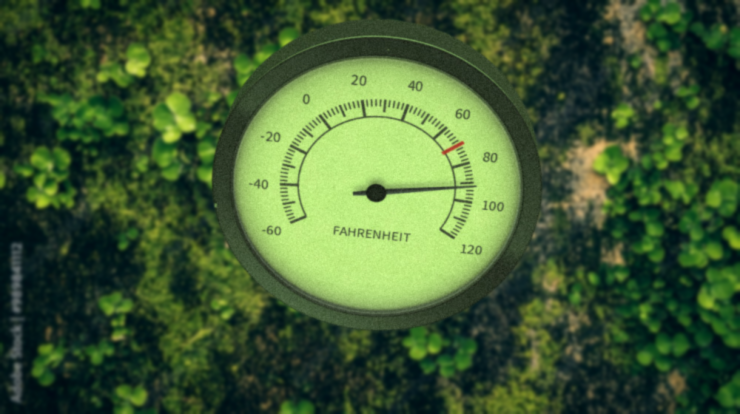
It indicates 90 °F
